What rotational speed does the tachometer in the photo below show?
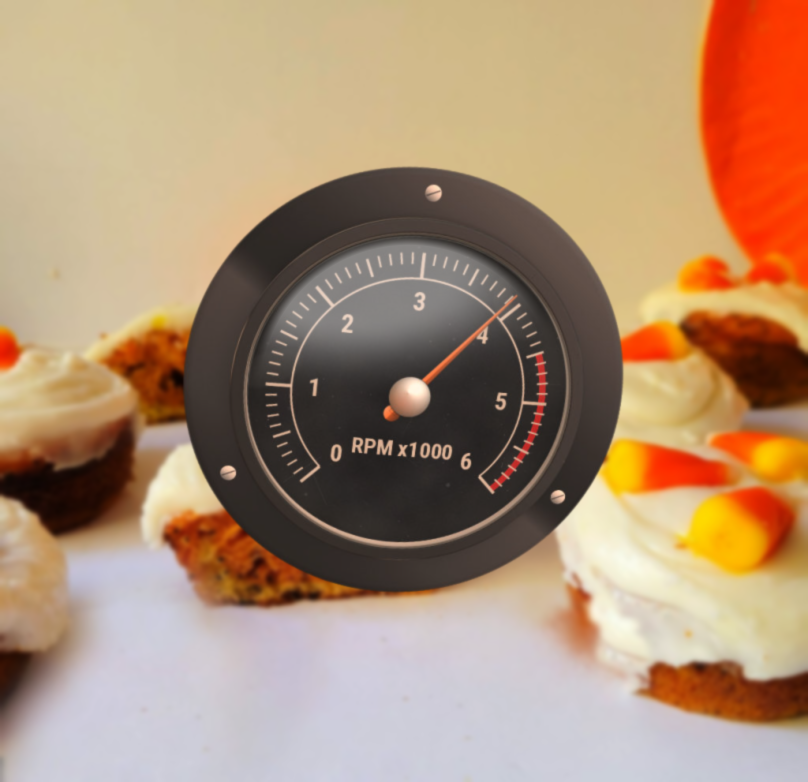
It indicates 3900 rpm
